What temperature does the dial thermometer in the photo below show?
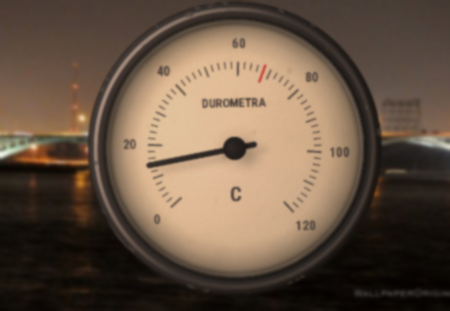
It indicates 14 °C
